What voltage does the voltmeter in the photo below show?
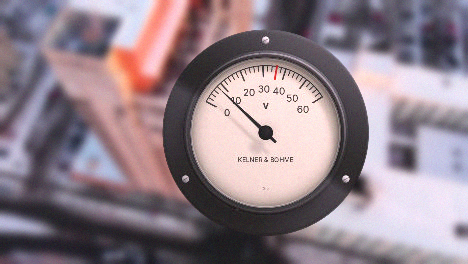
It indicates 8 V
